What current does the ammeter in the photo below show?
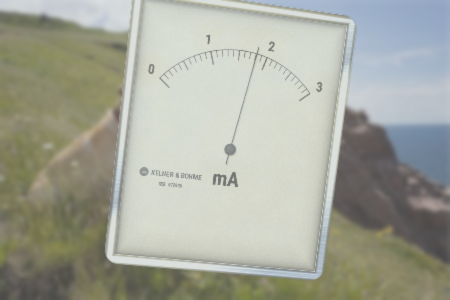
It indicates 1.8 mA
